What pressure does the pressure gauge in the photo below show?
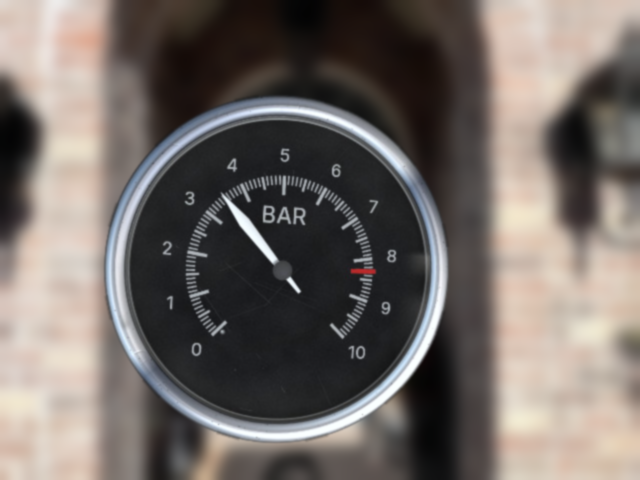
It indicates 3.5 bar
